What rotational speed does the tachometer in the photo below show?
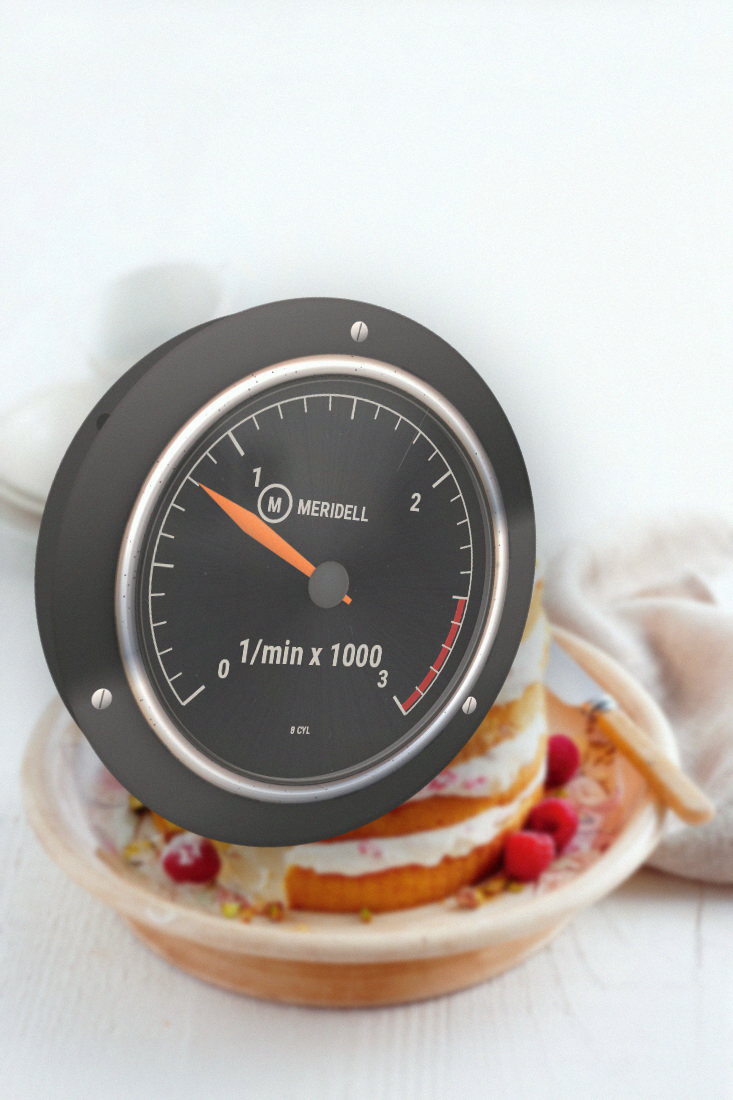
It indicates 800 rpm
